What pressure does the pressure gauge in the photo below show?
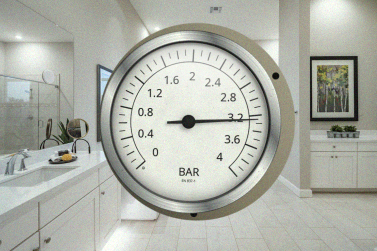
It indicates 3.25 bar
